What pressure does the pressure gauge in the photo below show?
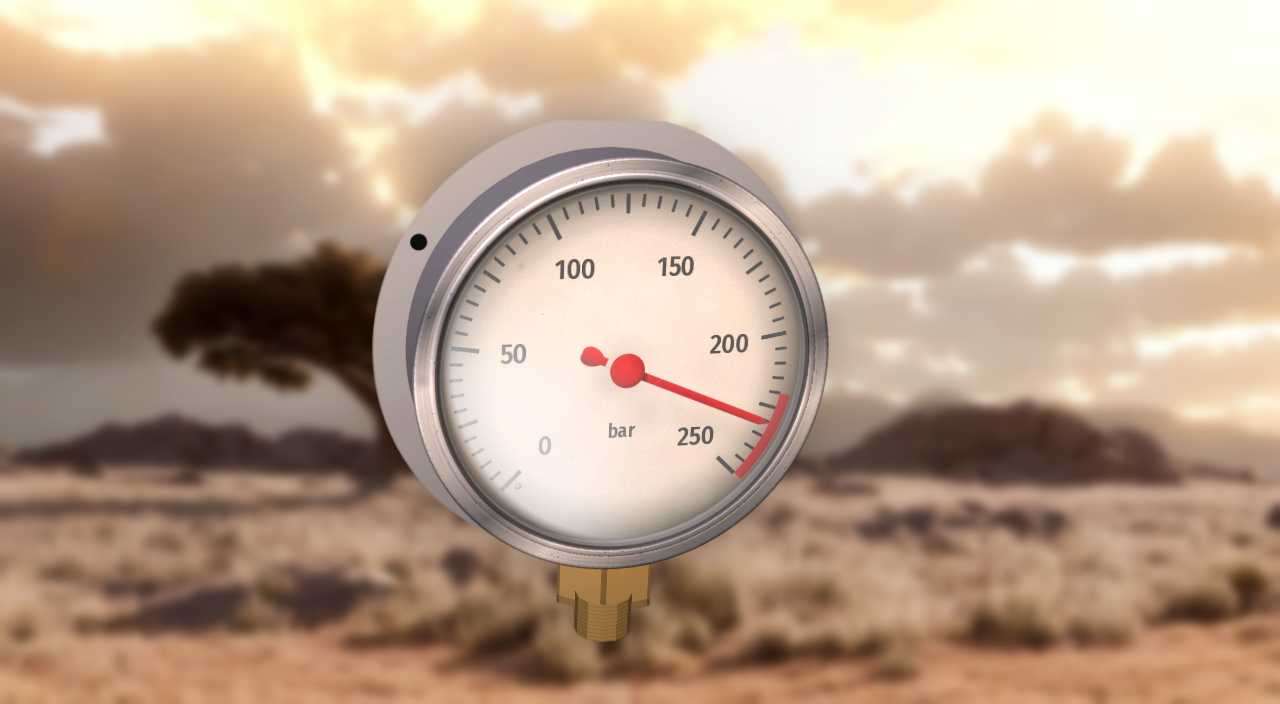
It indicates 230 bar
